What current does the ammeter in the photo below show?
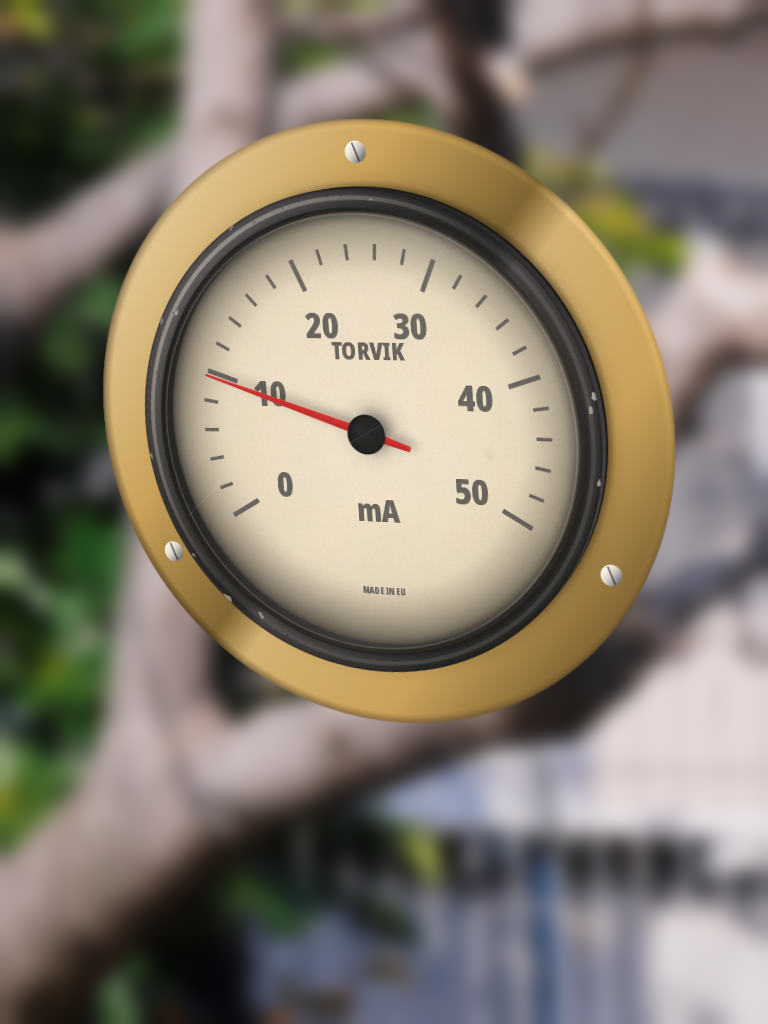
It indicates 10 mA
